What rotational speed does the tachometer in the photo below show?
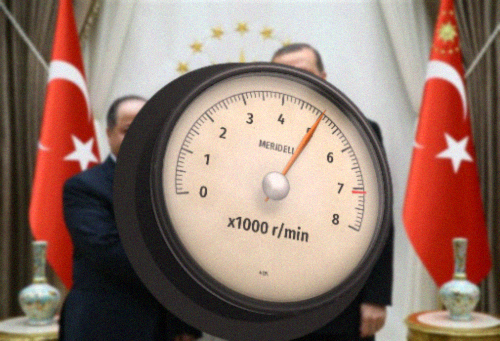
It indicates 5000 rpm
